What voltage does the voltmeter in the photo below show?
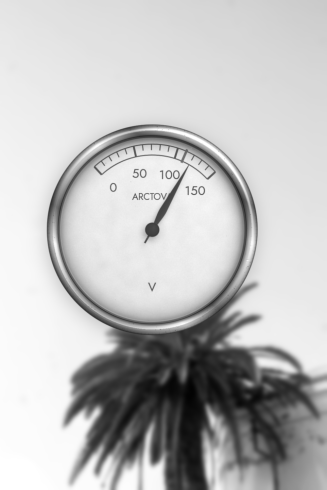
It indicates 120 V
